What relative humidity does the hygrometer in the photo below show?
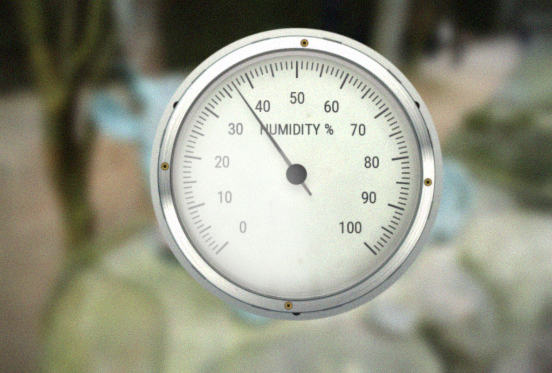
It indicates 37 %
